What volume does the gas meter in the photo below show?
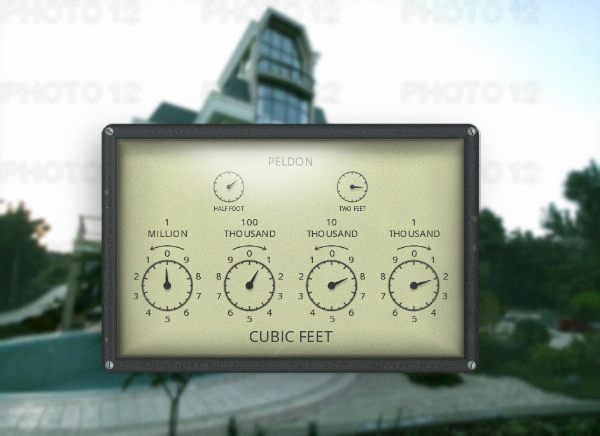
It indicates 8200 ft³
